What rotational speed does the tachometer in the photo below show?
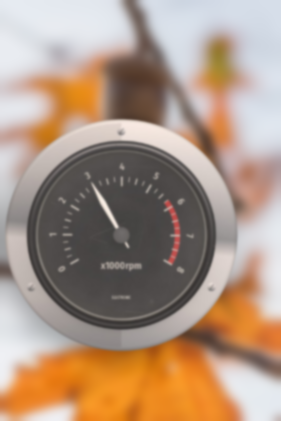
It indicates 3000 rpm
